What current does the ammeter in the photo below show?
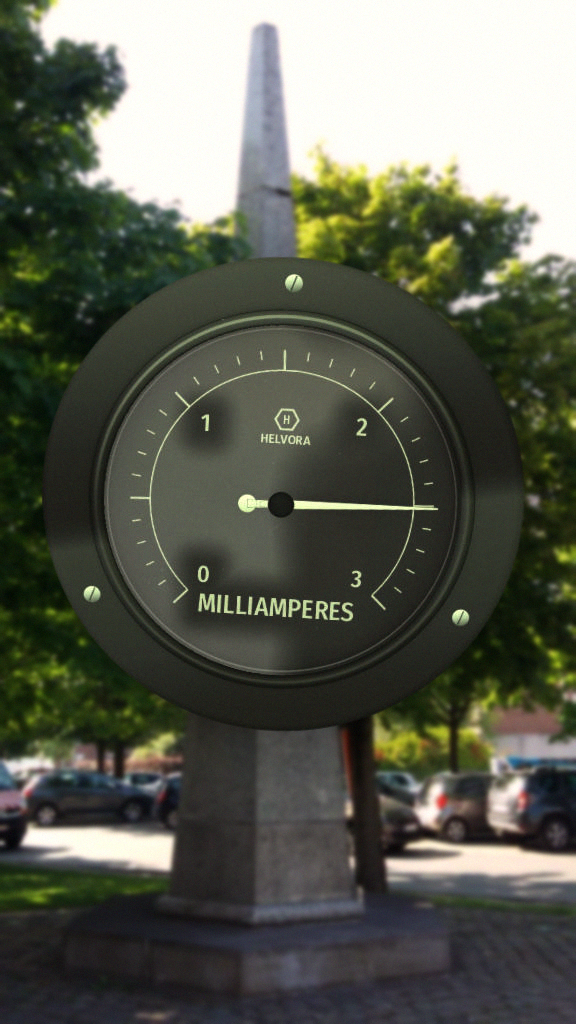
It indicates 2.5 mA
